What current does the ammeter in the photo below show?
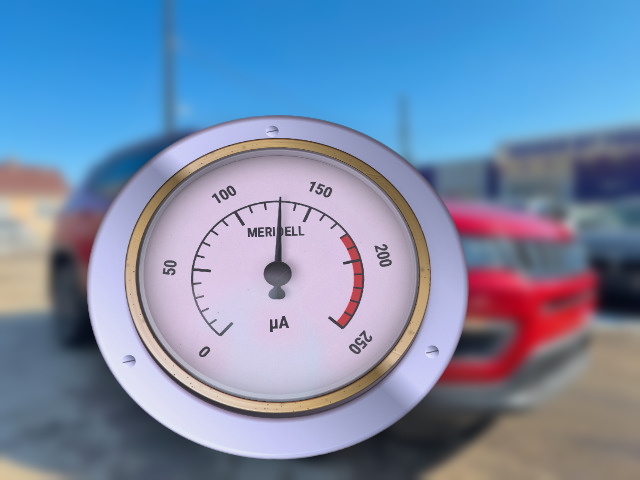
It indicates 130 µA
